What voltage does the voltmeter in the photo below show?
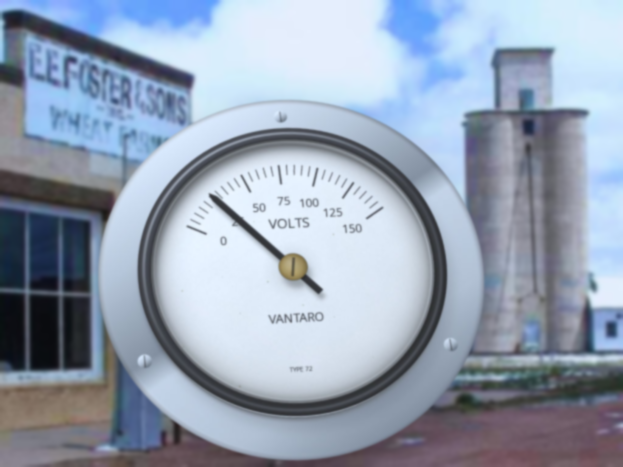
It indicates 25 V
